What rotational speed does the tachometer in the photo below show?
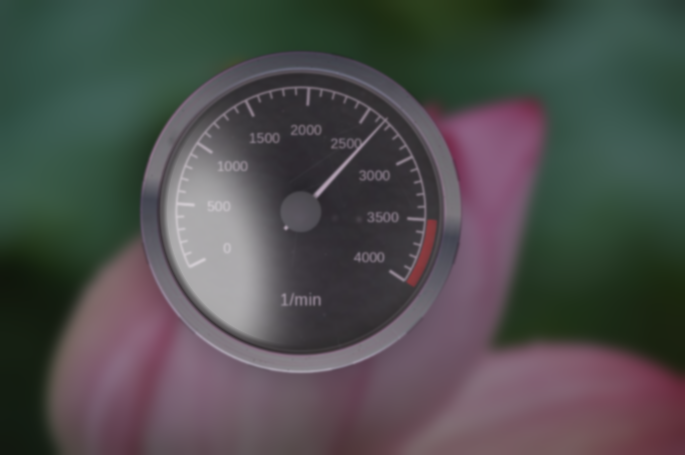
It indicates 2650 rpm
